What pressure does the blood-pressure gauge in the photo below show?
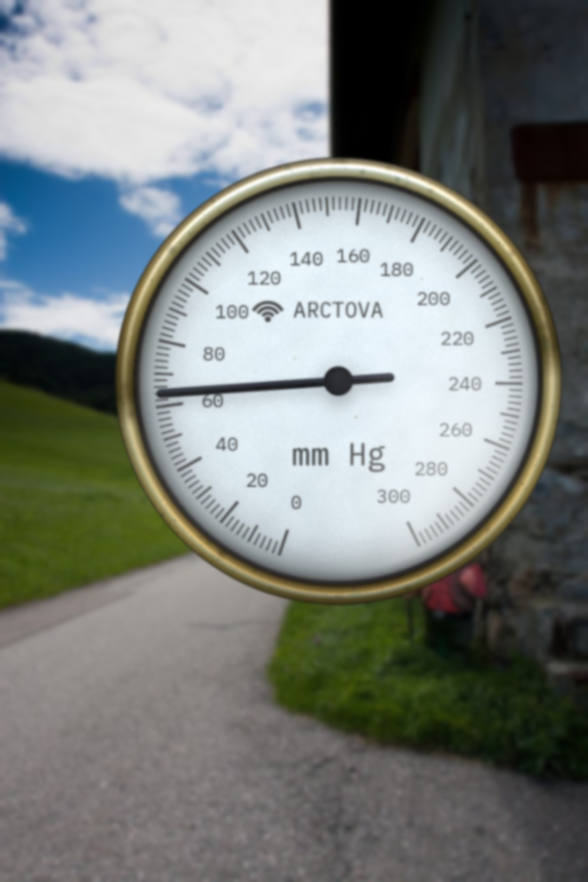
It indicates 64 mmHg
